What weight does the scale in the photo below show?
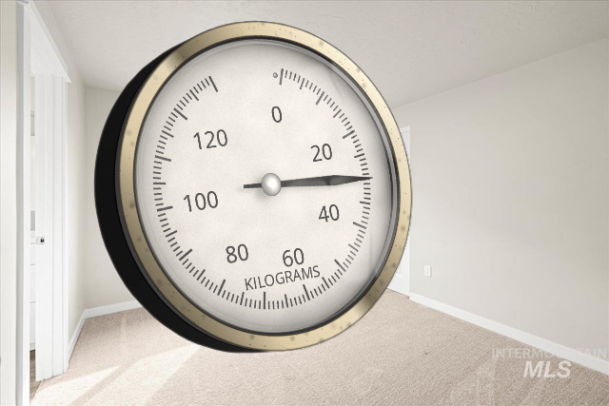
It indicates 30 kg
